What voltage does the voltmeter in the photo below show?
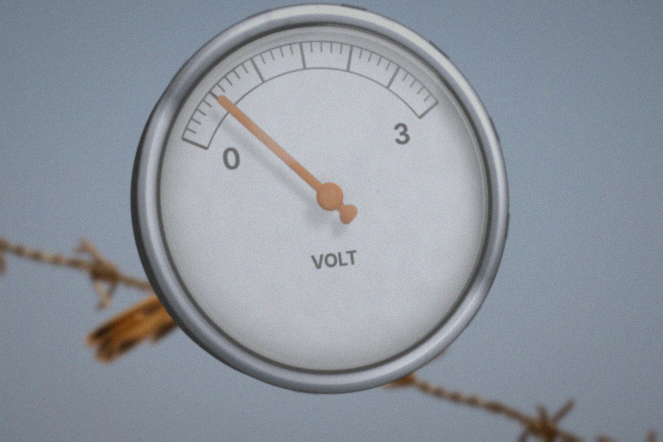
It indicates 0.5 V
